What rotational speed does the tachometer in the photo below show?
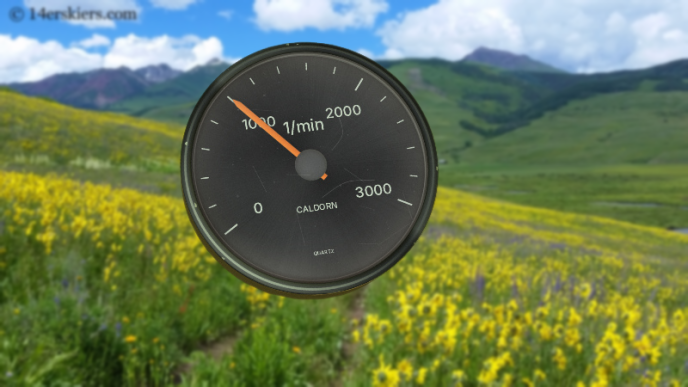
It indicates 1000 rpm
